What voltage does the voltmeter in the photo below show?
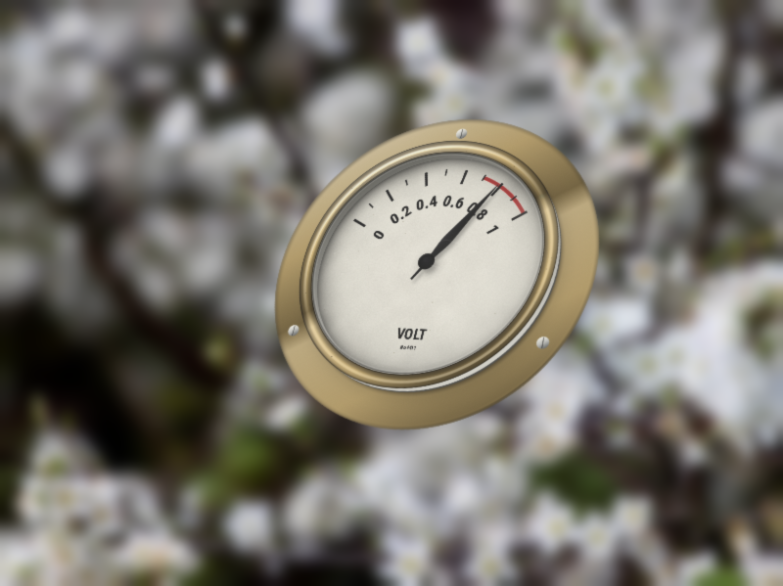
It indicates 0.8 V
